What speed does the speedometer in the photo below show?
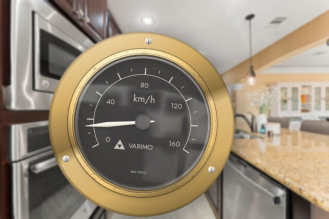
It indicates 15 km/h
